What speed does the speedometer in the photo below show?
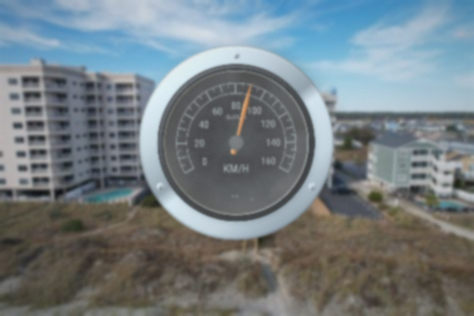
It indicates 90 km/h
